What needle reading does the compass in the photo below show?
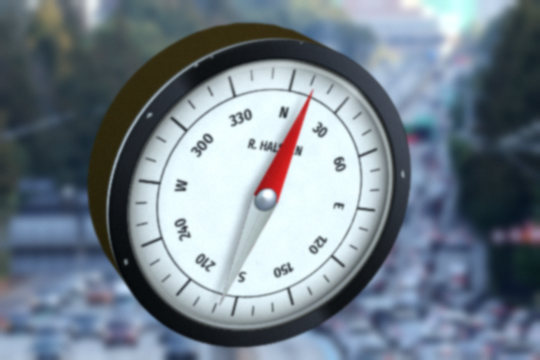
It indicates 10 °
